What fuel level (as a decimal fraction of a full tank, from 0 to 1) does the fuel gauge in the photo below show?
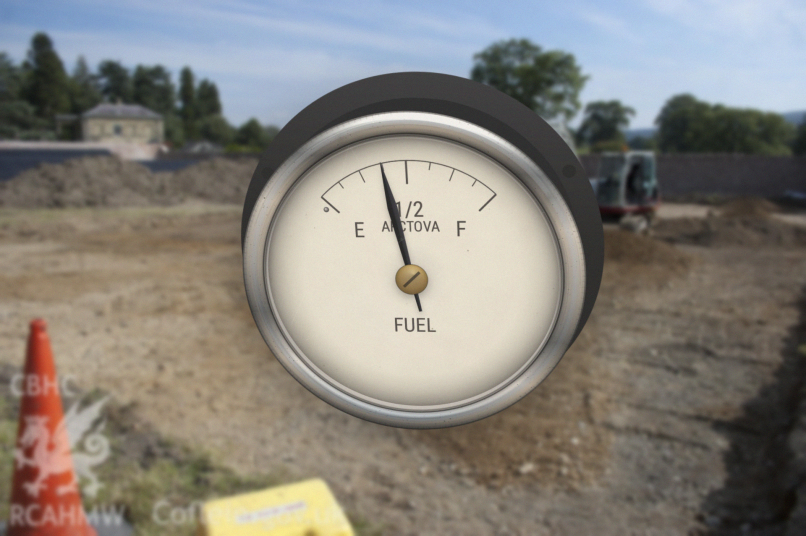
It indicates 0.375
